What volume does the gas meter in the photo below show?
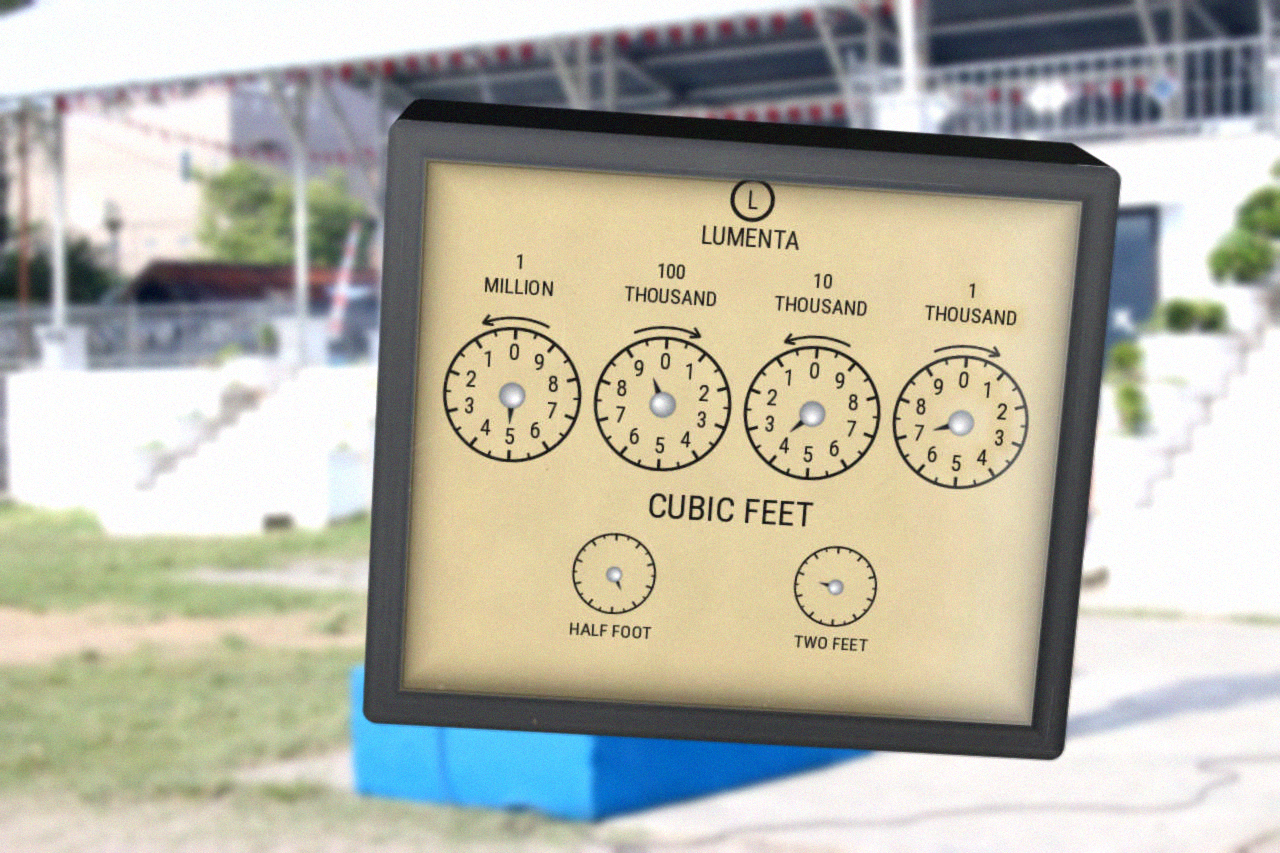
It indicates 493700 ft³
